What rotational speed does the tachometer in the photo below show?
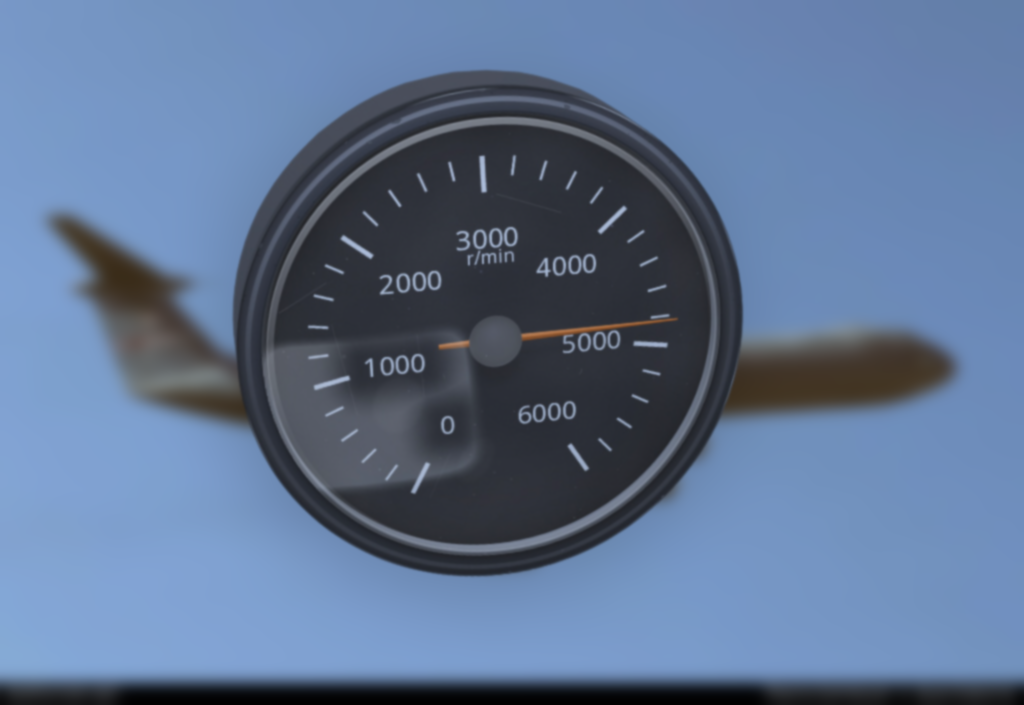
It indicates 4800 rpm
